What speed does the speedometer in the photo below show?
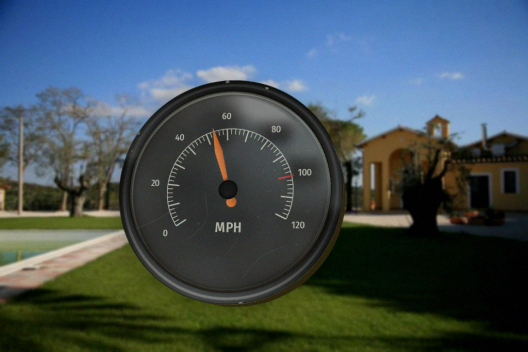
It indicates 54 mph
